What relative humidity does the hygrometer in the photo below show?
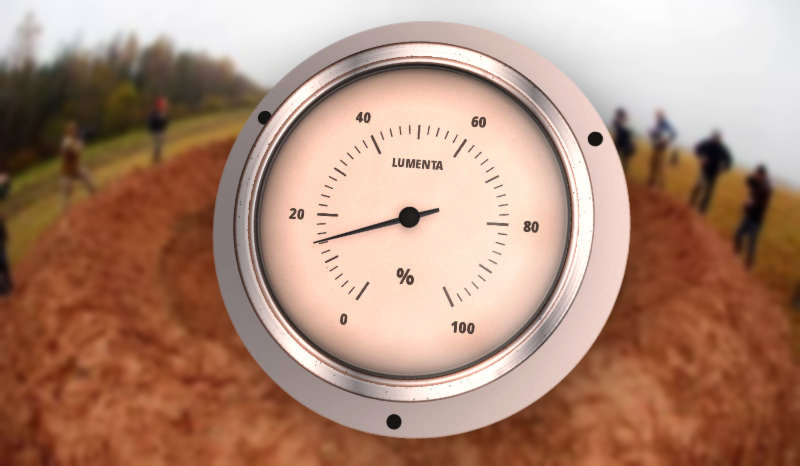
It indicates 14 %
